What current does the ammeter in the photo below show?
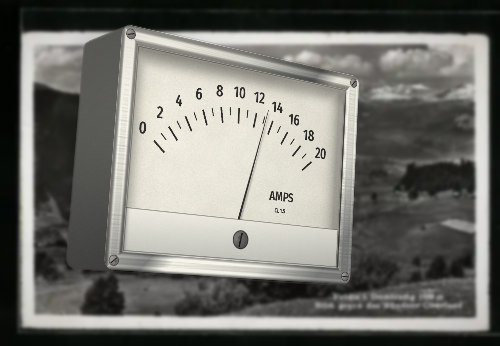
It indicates 13 A
